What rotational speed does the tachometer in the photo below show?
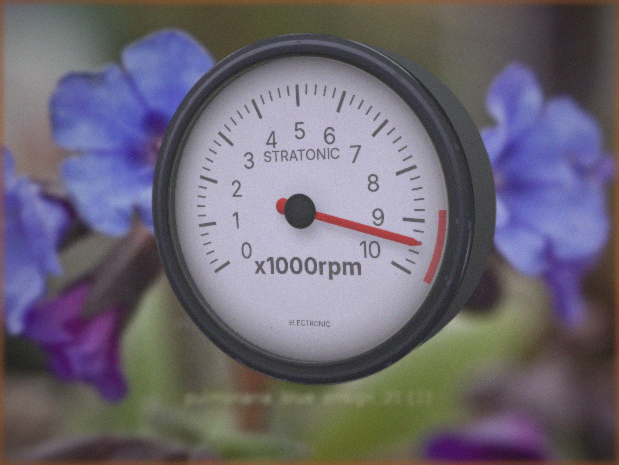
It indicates 9400 rpm
